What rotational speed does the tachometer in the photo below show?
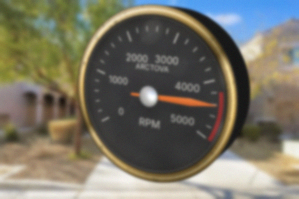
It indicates 4400 rpm
